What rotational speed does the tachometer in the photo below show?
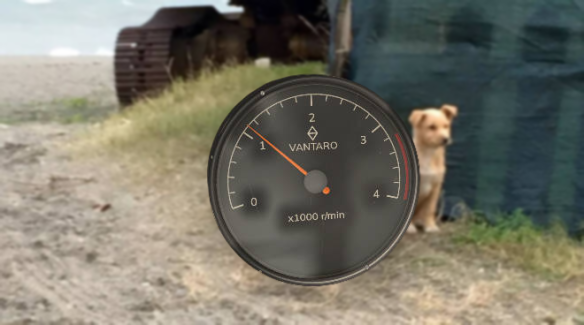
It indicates 1100 rpm
